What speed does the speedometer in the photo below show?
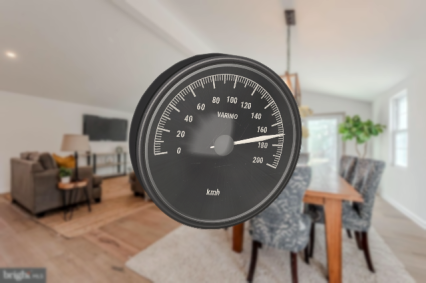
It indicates 170 km/h
